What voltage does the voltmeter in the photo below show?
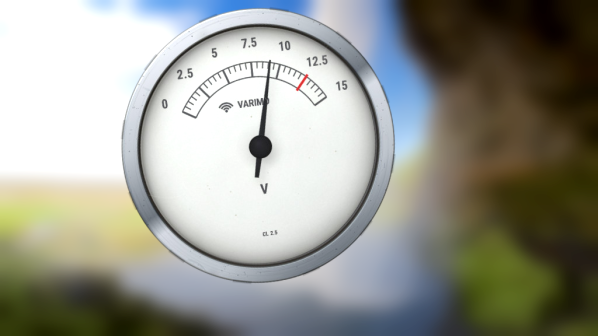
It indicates 9 V
